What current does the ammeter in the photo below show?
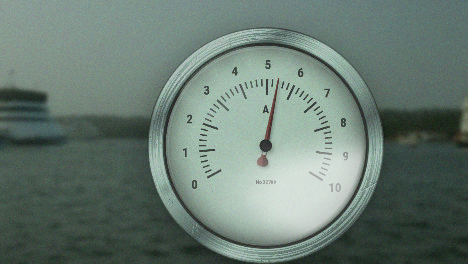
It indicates 5.4 A
